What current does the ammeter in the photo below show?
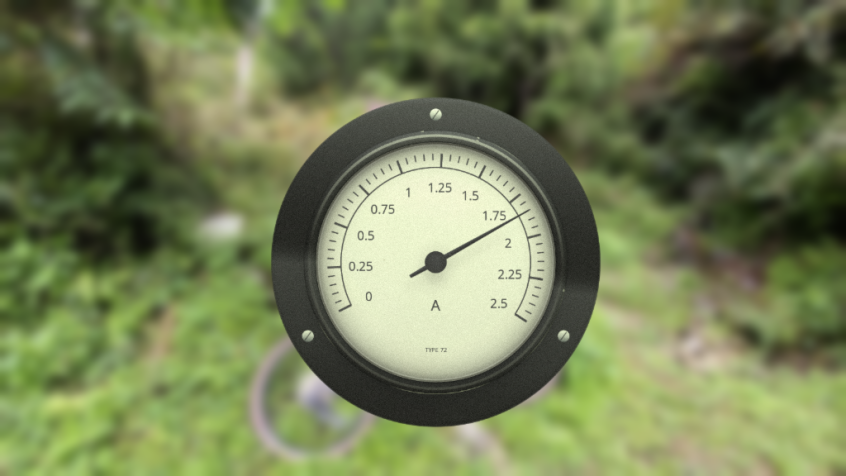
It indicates 1.85 A
